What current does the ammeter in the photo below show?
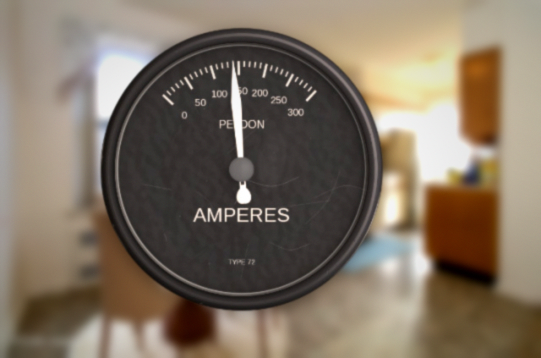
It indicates 140 A
